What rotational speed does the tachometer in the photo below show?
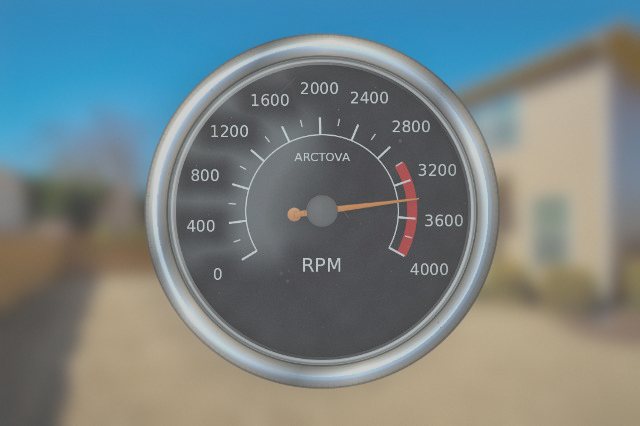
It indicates 3400 rpm
